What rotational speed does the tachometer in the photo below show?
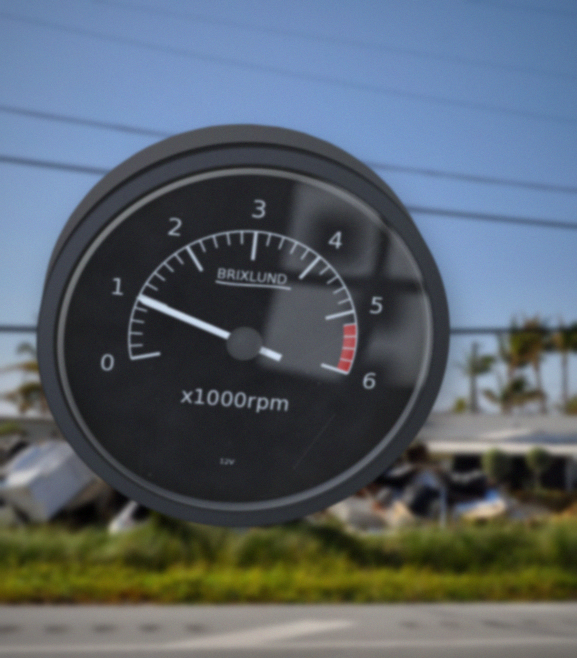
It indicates 1000 rpm
